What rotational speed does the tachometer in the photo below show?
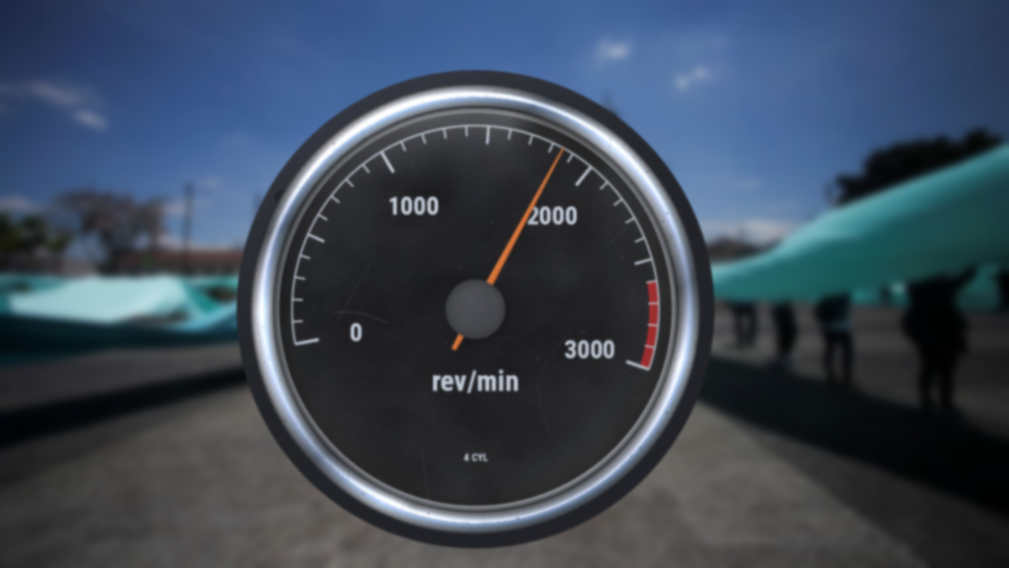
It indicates 1850 rpm
